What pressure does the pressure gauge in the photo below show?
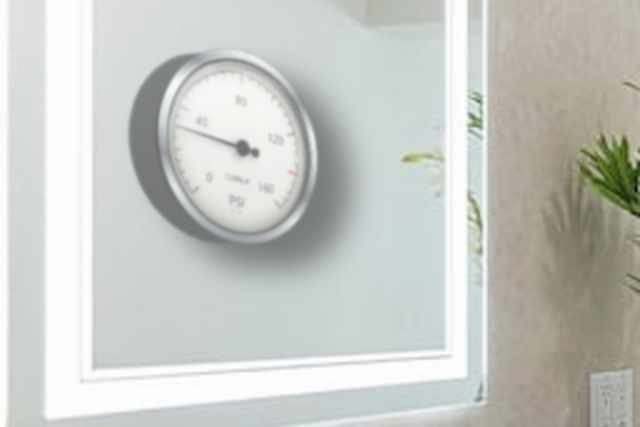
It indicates 30 psi
